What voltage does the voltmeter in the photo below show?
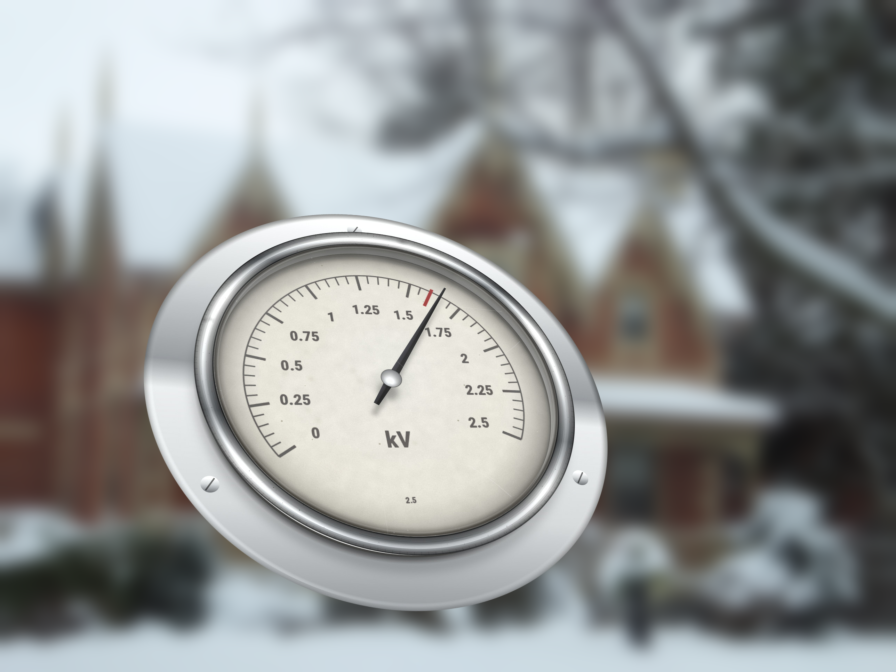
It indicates 1.65 kV
